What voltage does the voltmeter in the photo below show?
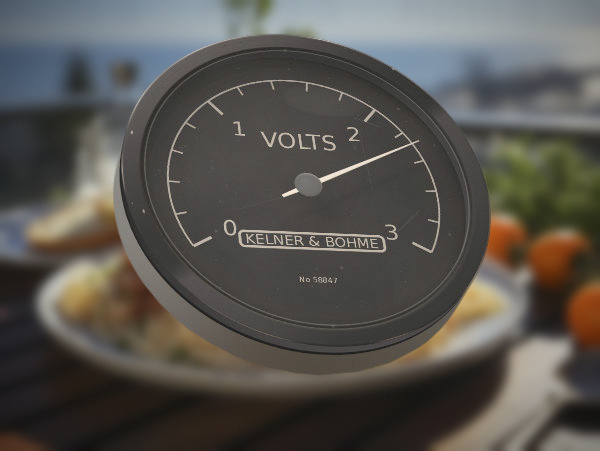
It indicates 2.3 V
